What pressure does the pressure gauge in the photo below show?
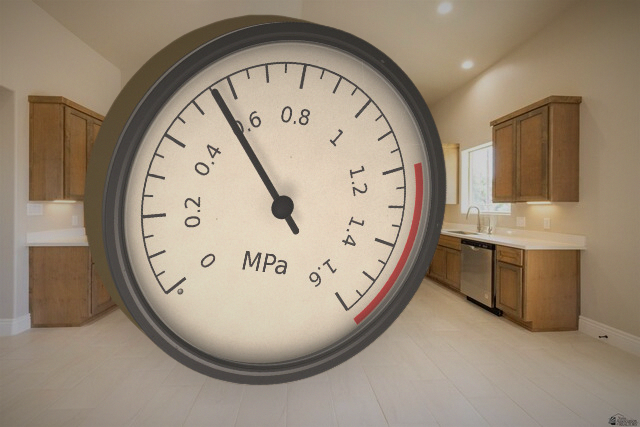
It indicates 0.55 MPa
